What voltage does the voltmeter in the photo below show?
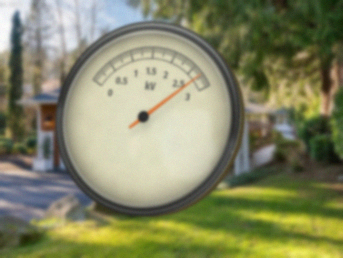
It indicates 2.75 kV
